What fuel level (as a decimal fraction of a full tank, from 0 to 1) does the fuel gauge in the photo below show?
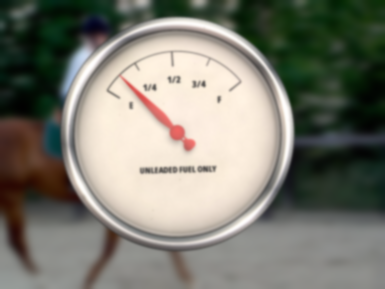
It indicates 0.125
